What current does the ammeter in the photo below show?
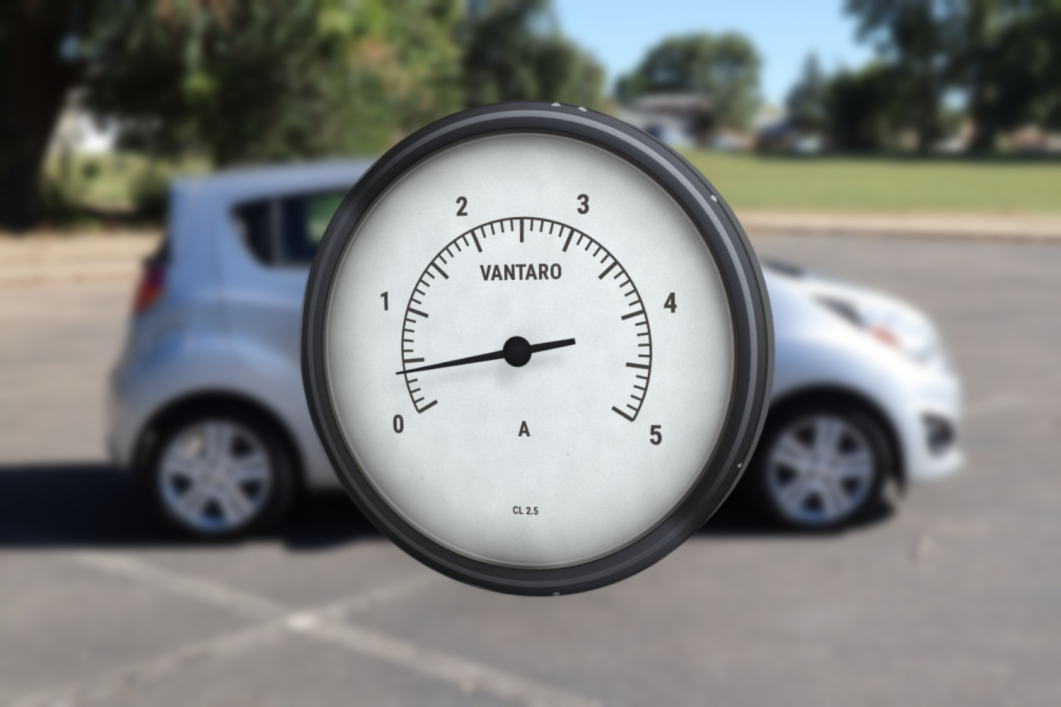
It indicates 0.4 A
